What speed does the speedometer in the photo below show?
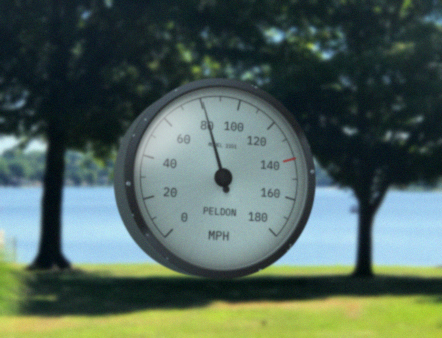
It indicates 80 mph
